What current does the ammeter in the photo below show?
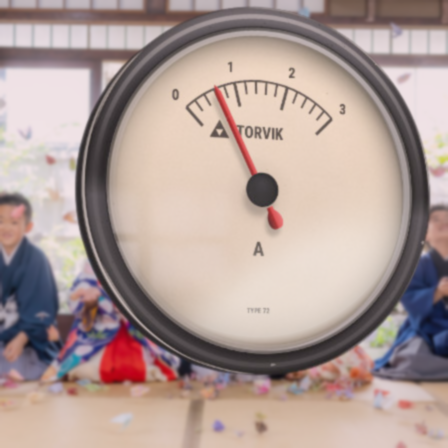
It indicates 0.6 A
